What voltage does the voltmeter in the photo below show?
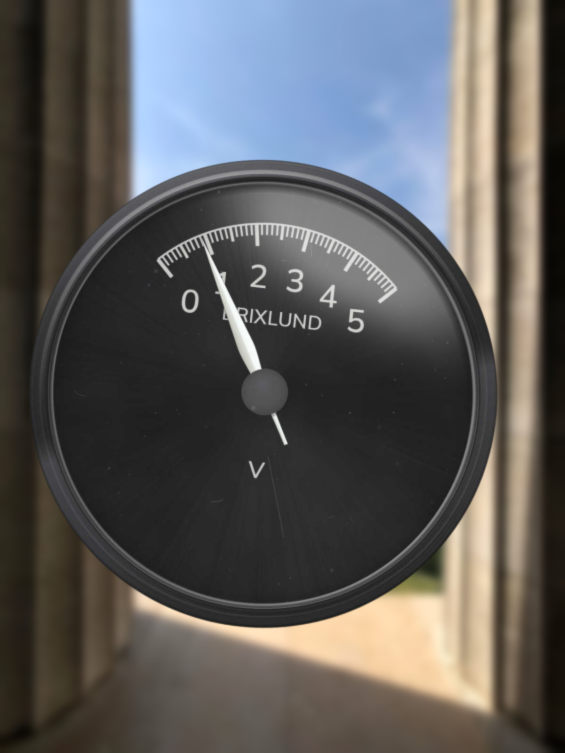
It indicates 0.9 V
